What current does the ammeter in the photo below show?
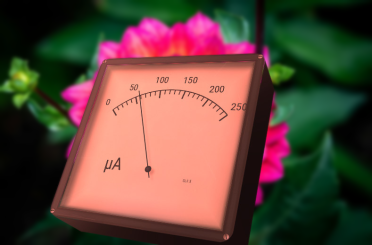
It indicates 60 µA
